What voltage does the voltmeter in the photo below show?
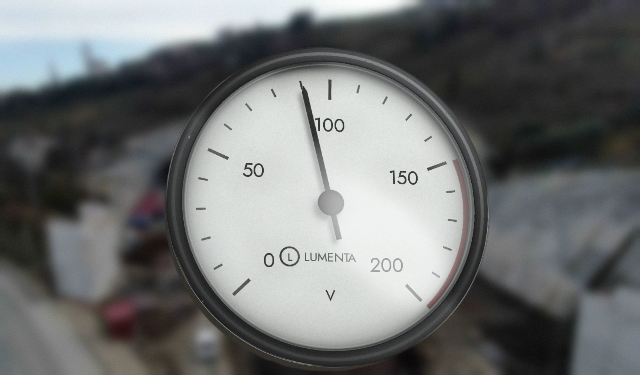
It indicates 90 V
